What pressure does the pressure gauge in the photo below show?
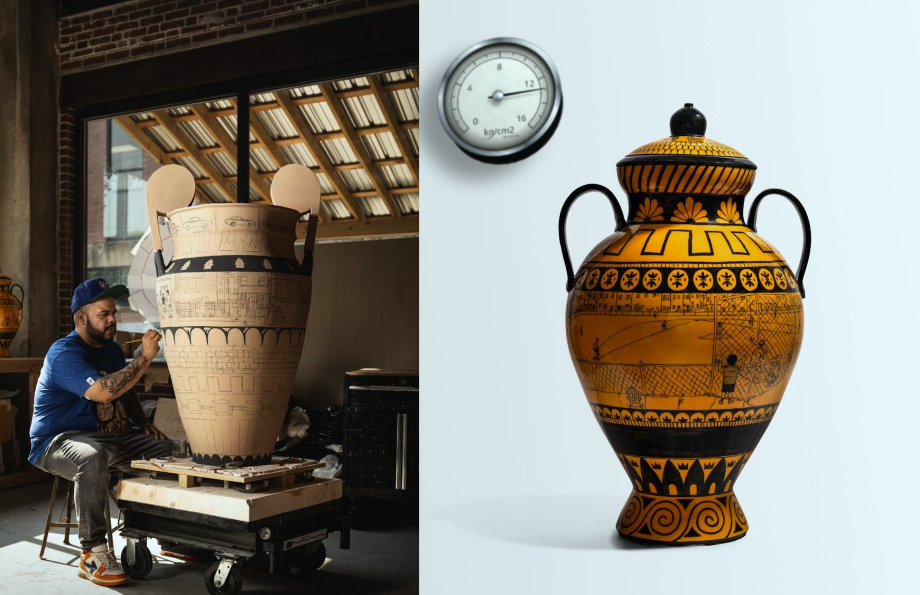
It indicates 13 kg/cm²
